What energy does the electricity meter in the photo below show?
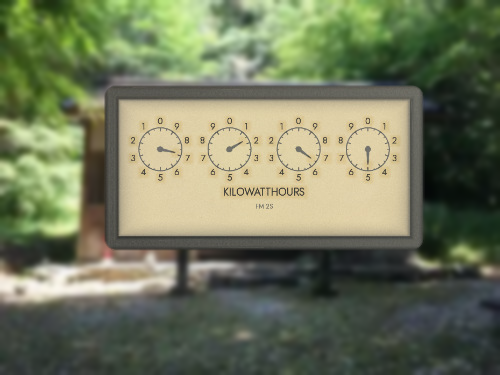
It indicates 7165 kWh
